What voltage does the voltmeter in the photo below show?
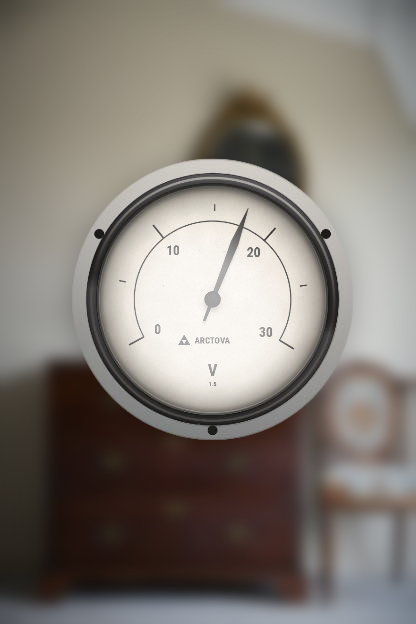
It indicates 17.5 V
